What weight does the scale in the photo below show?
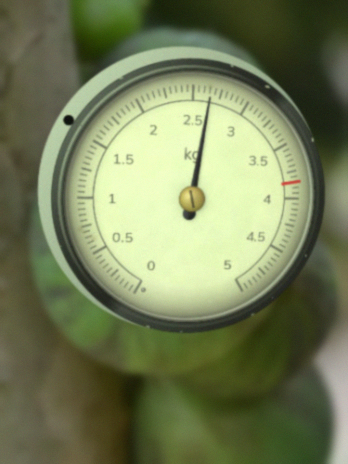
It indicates 2.65 kg
